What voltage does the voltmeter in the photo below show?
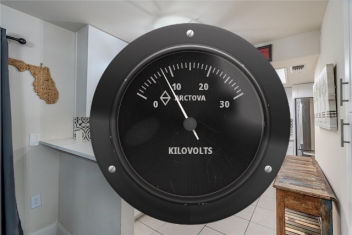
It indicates 8 kV
